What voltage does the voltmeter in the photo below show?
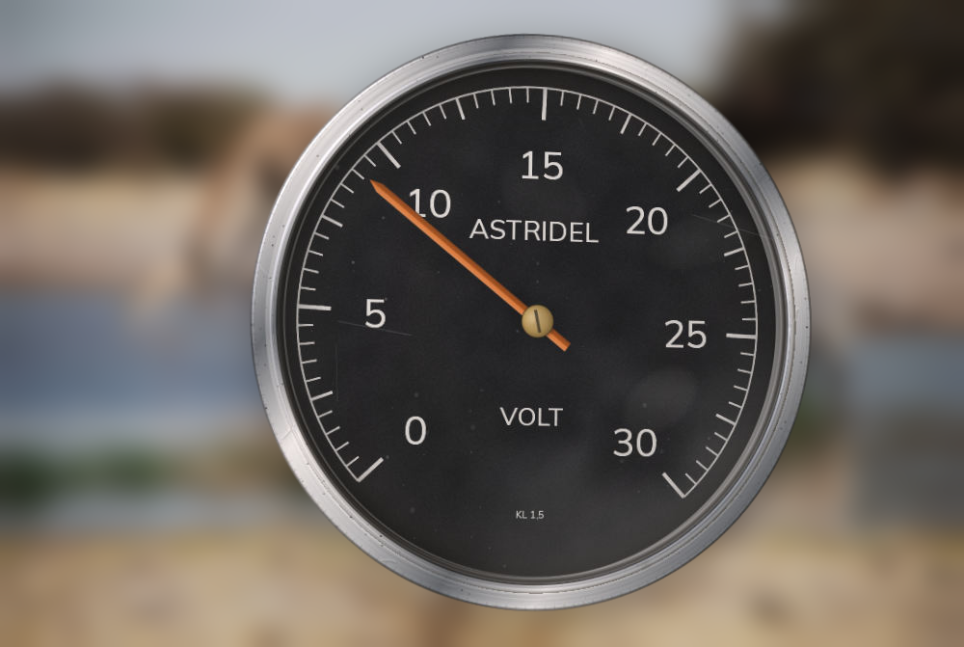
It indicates 9 V
